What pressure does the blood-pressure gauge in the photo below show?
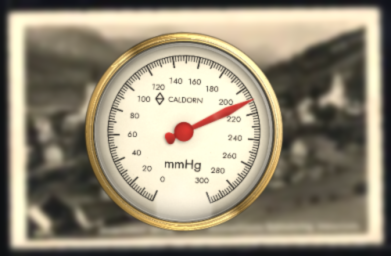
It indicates 210 mmHg
